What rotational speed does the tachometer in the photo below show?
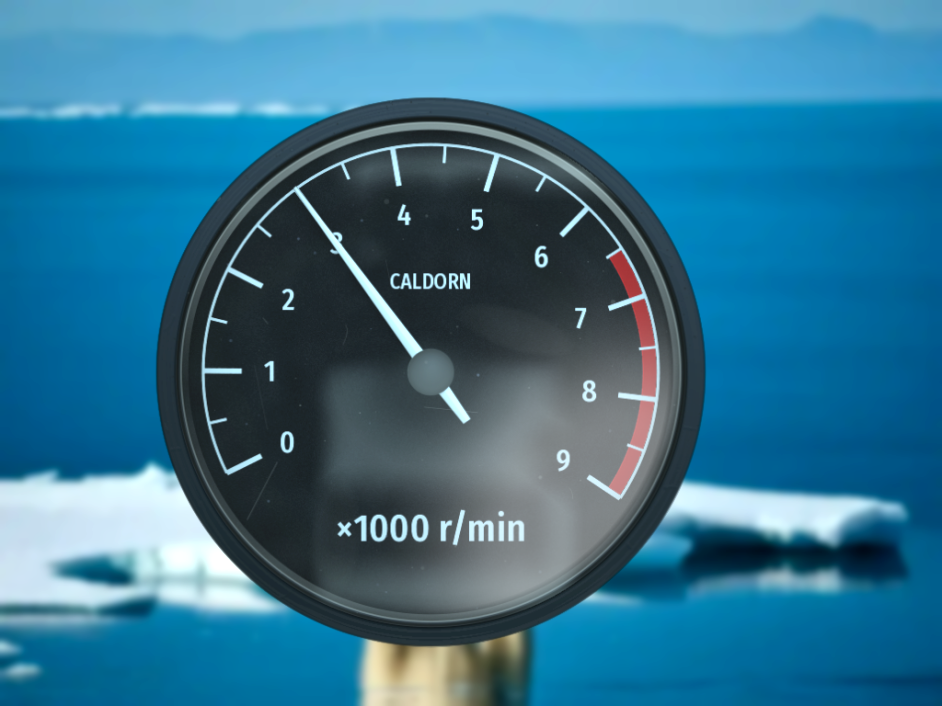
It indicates 3000 rpm
